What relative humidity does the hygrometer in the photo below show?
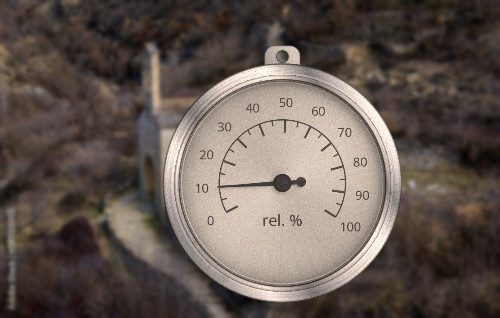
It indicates 10 %
